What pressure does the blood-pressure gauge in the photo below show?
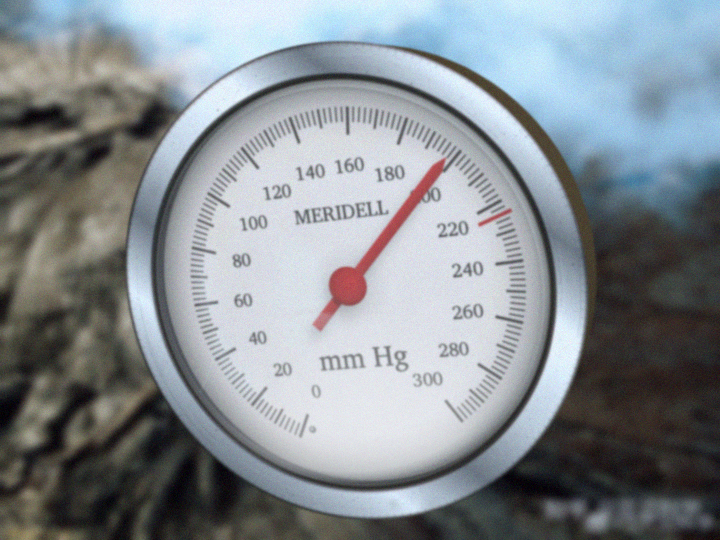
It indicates 198 mmHg
